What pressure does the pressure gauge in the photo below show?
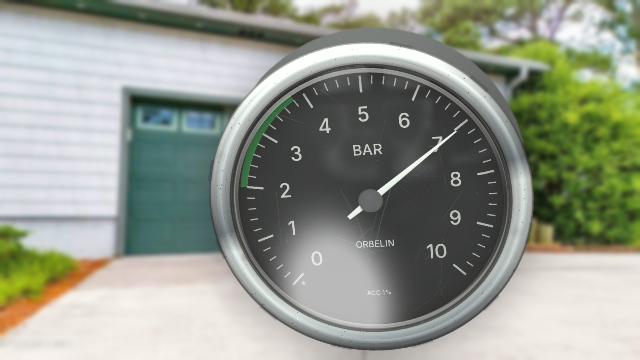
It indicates 7 bar
